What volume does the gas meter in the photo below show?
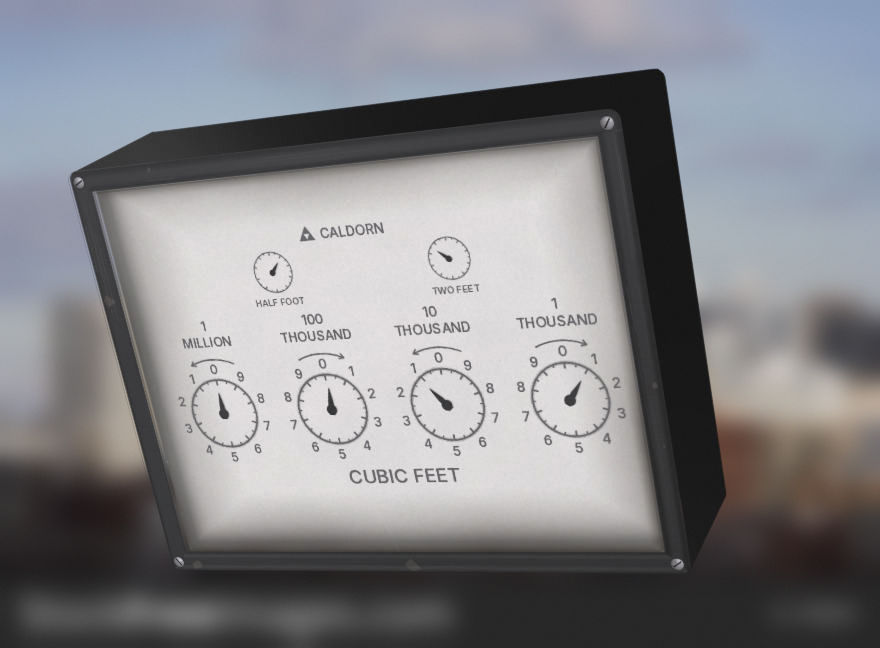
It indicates 1100 ft³
